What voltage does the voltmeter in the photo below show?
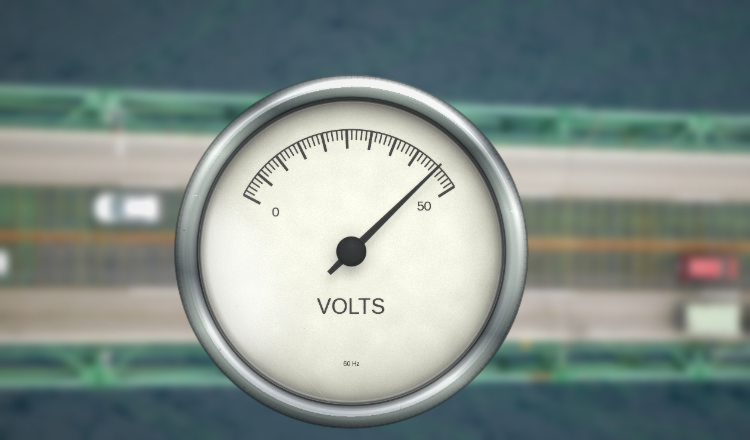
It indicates 45 V
